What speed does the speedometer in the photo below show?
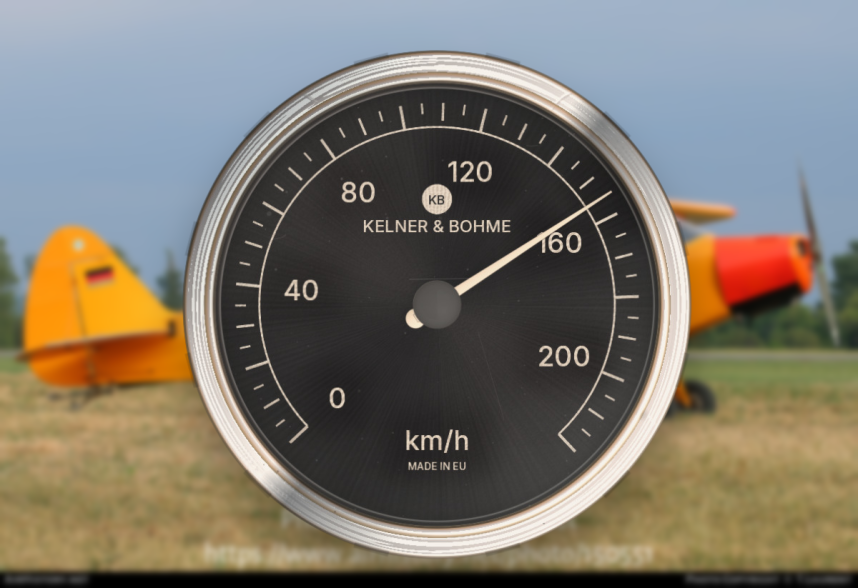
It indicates 155 km/h
